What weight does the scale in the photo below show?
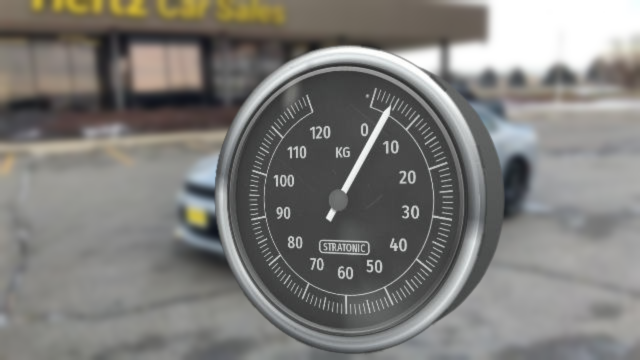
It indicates 5 kg
